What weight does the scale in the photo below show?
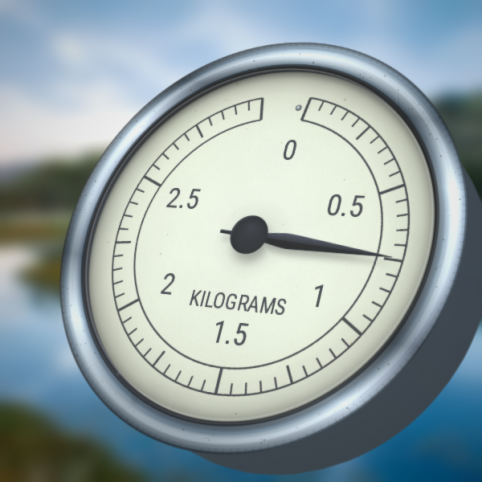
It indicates 0.75 kg
